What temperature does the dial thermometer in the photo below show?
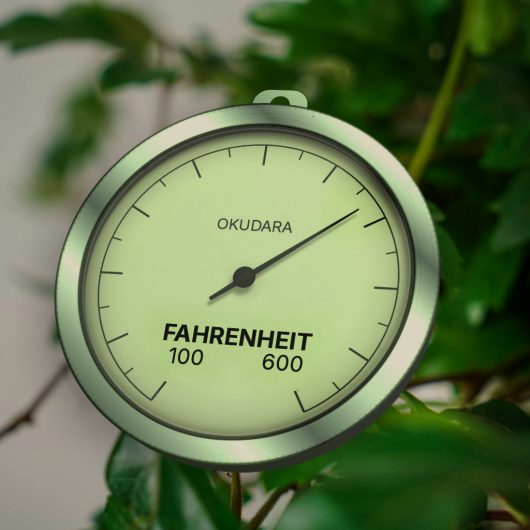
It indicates 437.5 °F
